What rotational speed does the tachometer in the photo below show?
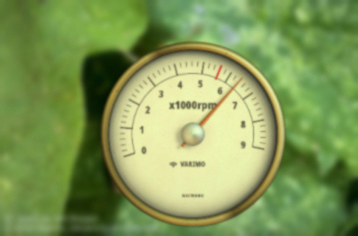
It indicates 6400 rpm
